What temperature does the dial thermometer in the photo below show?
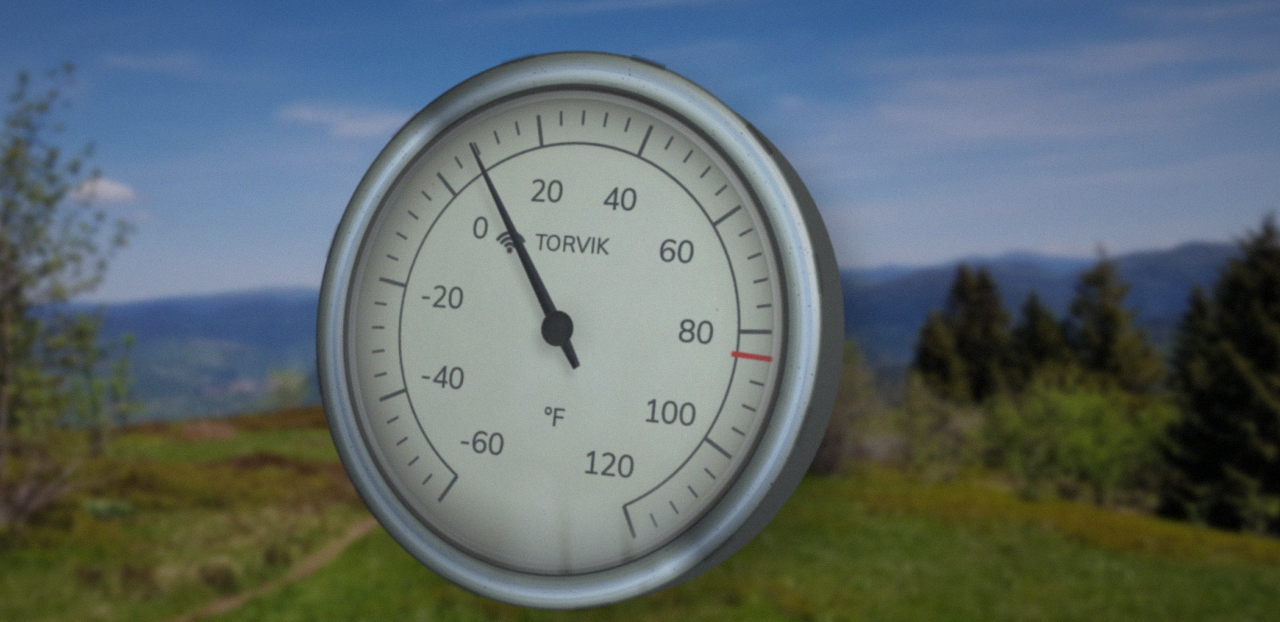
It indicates 8 °F
